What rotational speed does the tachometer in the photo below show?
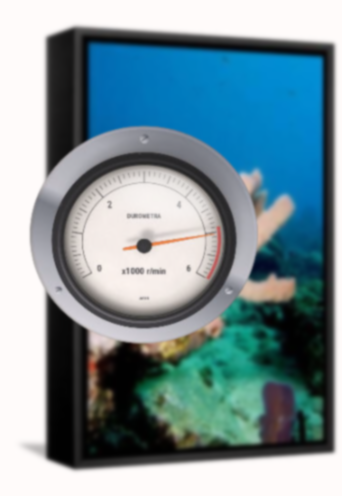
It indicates 5000 rpm
